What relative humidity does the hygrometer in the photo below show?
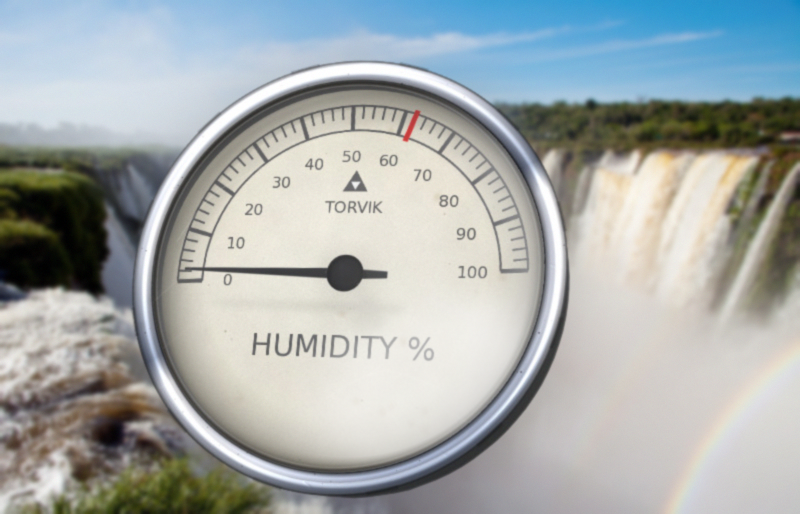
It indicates 2 %
